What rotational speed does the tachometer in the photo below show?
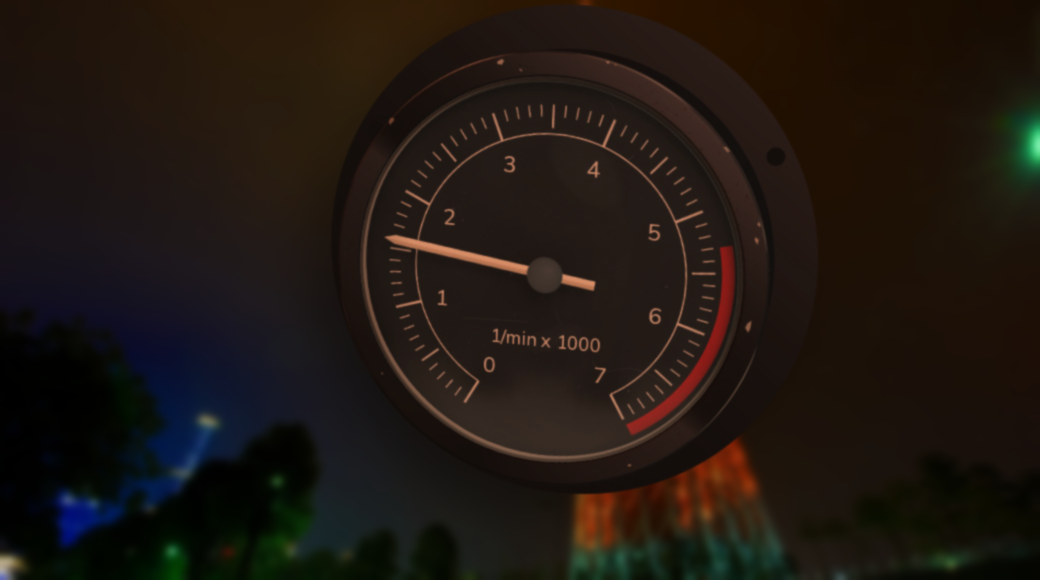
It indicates 1600 rpm
